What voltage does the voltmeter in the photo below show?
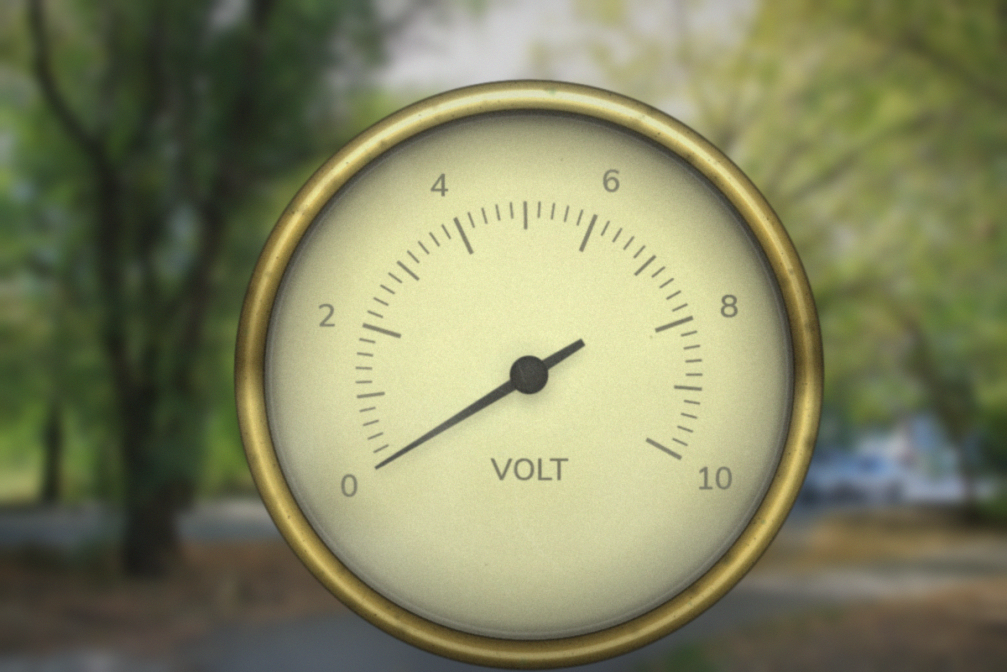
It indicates 0 V
